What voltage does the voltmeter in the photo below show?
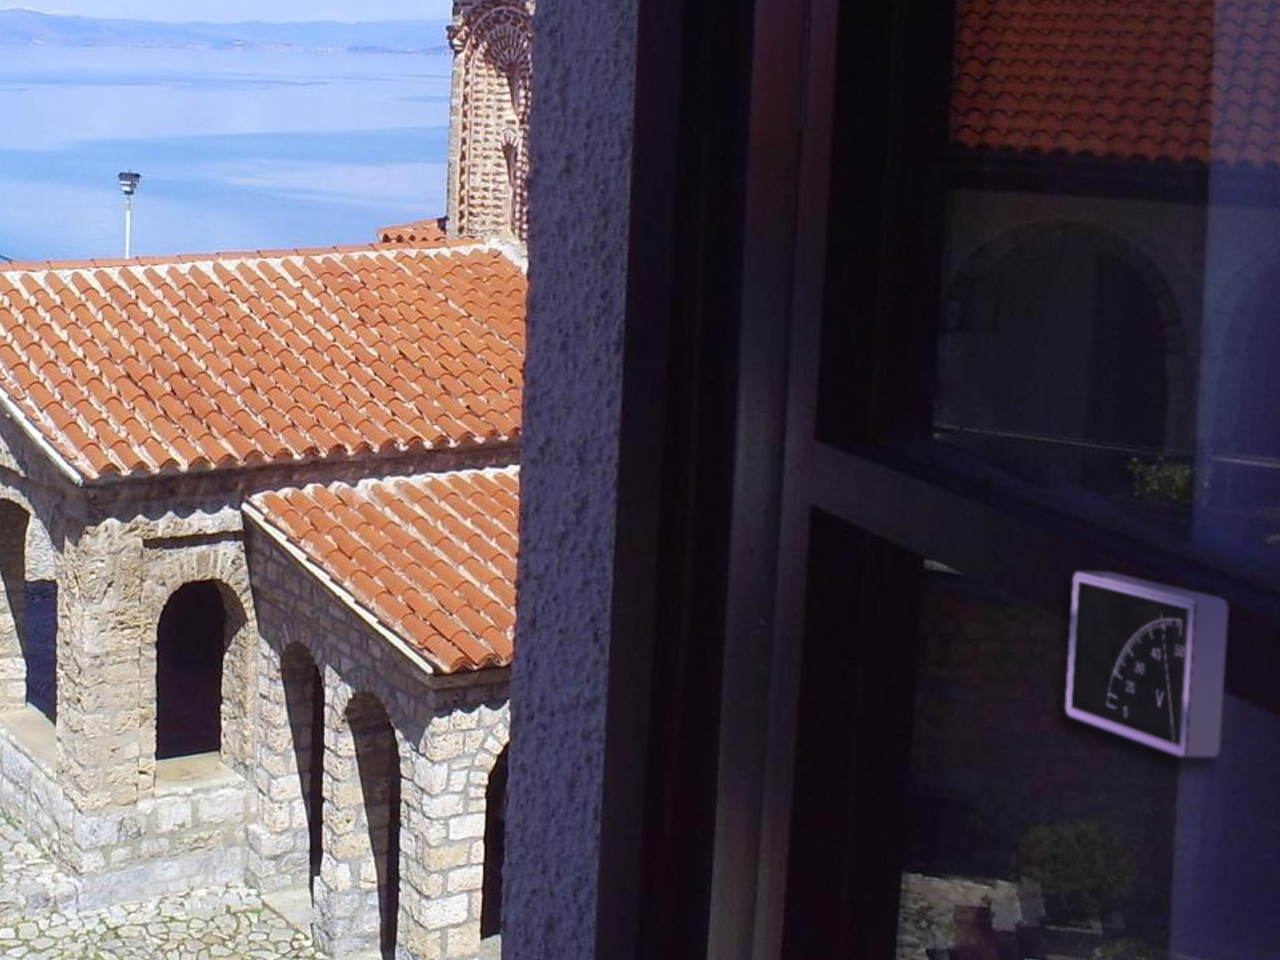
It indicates 45 V
